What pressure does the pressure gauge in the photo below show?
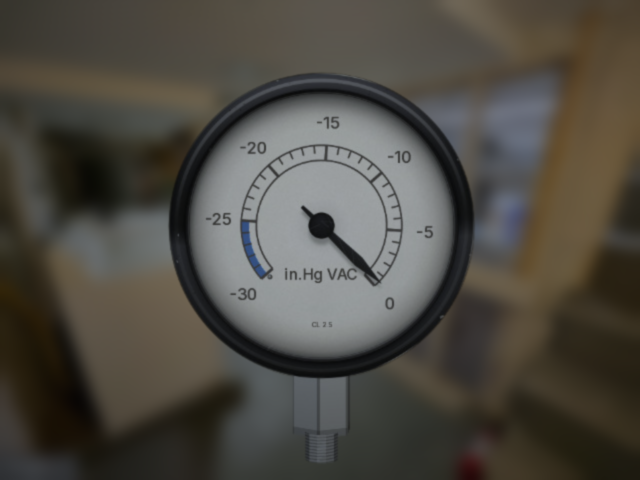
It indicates -0.5 inHg
